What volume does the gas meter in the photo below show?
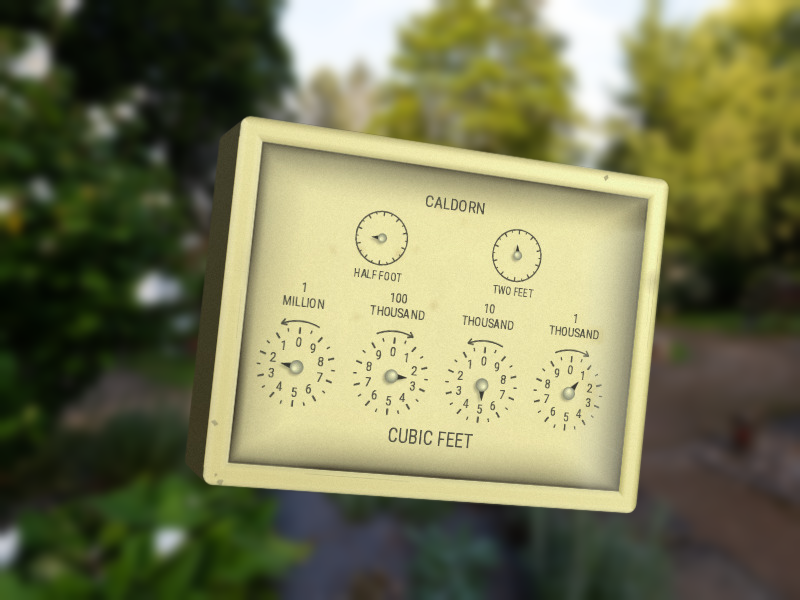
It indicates 225100 ft³
